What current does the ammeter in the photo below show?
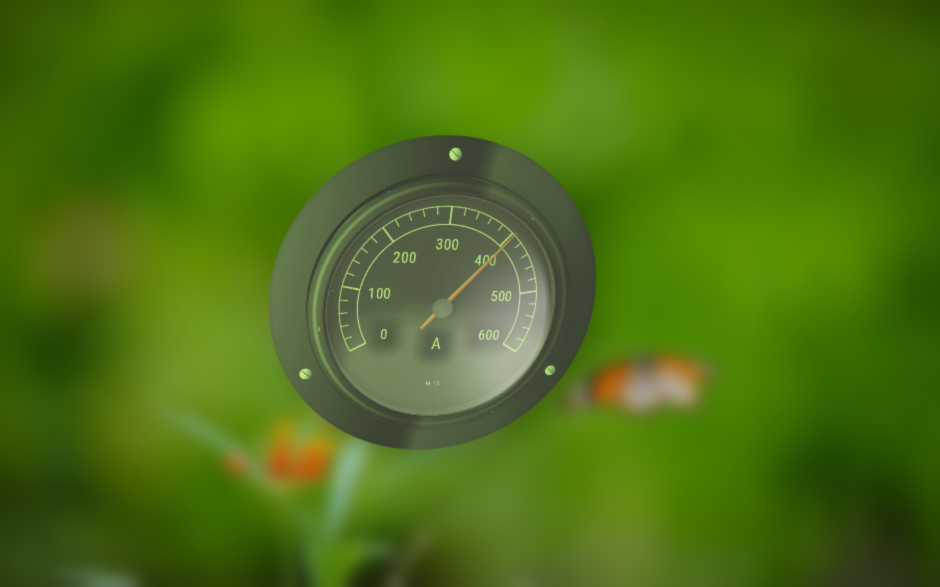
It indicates 400 A
